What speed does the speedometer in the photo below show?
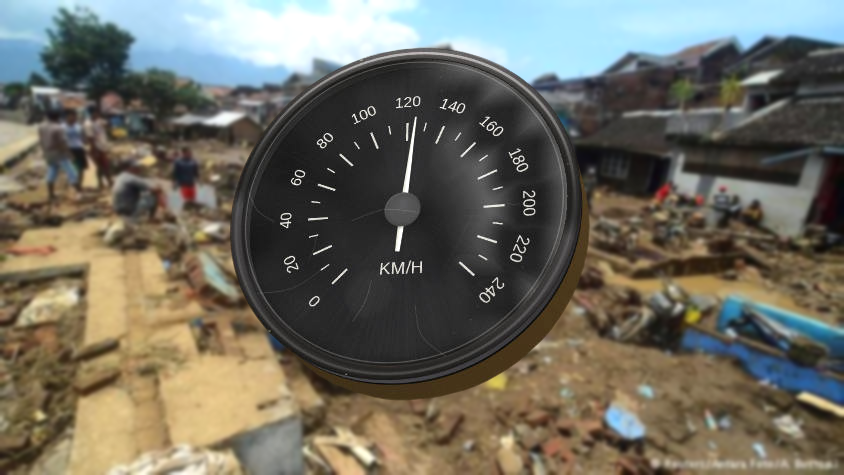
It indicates 125 km/h
